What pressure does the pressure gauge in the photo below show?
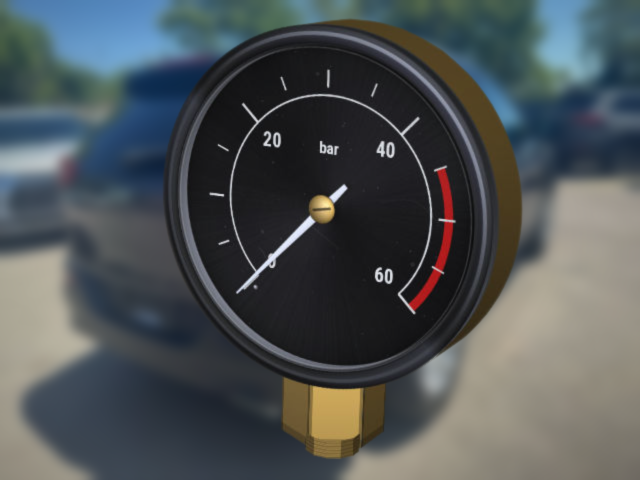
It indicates 0 bar
